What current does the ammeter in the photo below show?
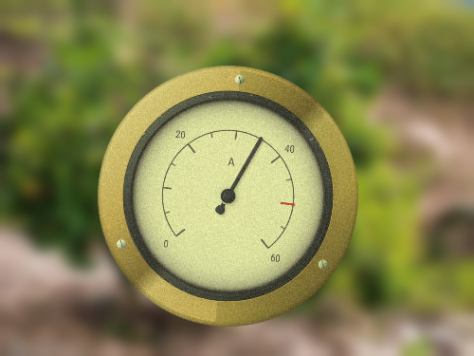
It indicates 35 A
